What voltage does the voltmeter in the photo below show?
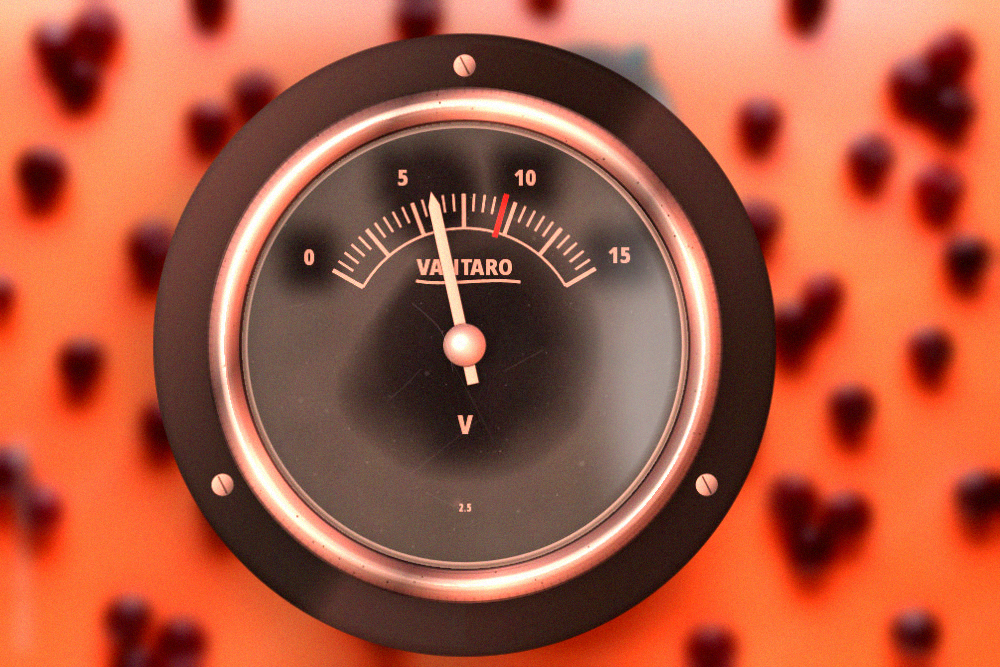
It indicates 6 V
